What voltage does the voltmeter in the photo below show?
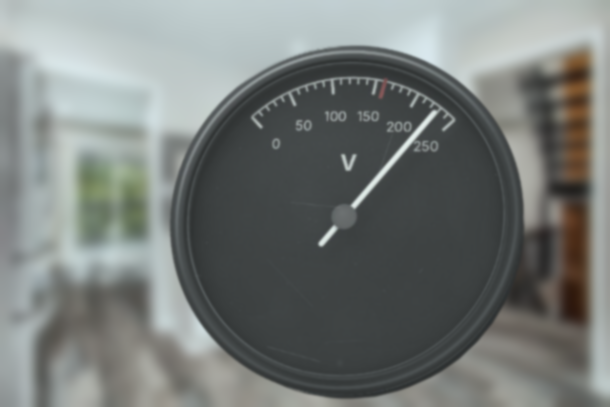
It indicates 230 V
